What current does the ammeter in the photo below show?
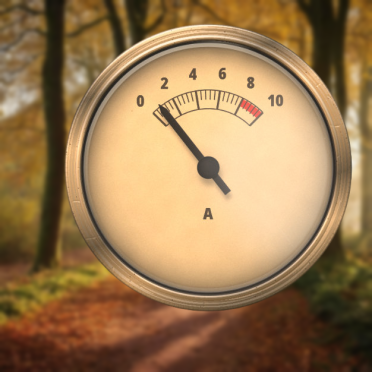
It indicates 0.8 A
